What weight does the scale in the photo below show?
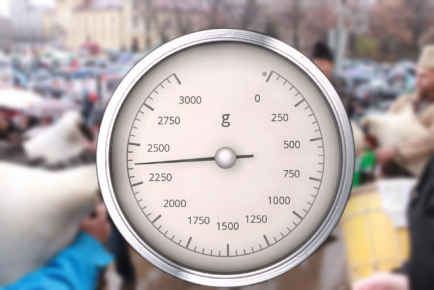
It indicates 2375 g
